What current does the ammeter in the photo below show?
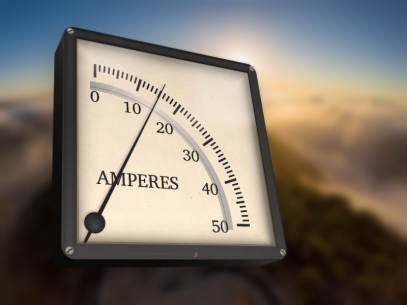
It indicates 15 A
